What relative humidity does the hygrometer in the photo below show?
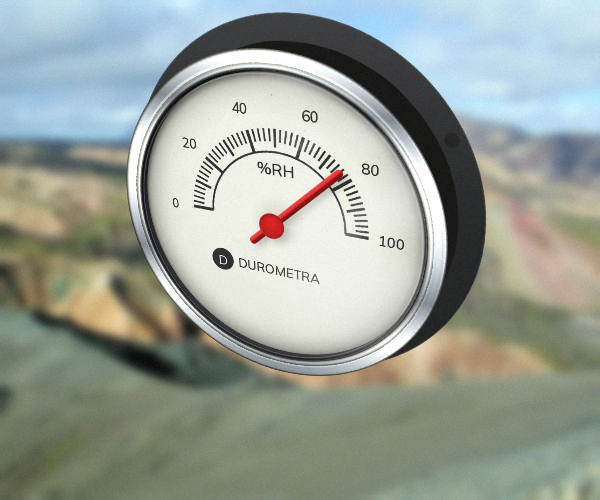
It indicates 76 %
